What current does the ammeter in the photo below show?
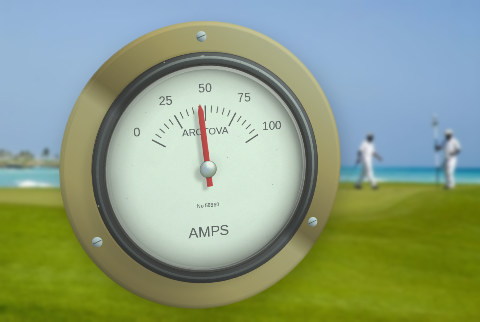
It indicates 45 A
